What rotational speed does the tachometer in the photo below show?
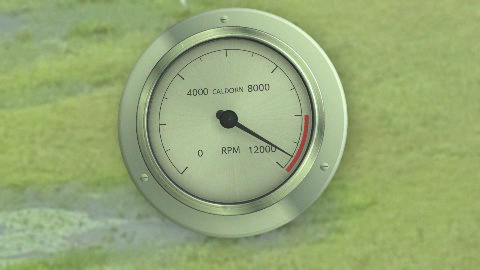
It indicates 11500 rpm
